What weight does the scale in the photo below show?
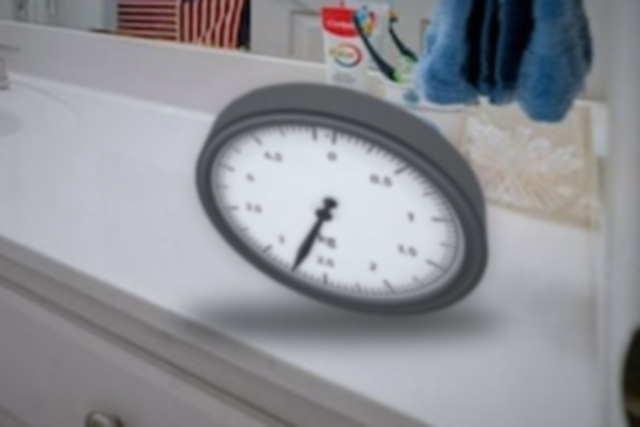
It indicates 2.75 kg
